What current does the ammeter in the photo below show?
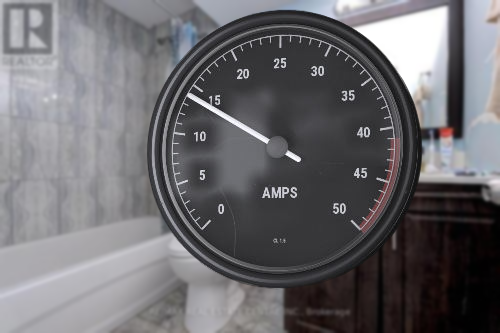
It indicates 14 A
